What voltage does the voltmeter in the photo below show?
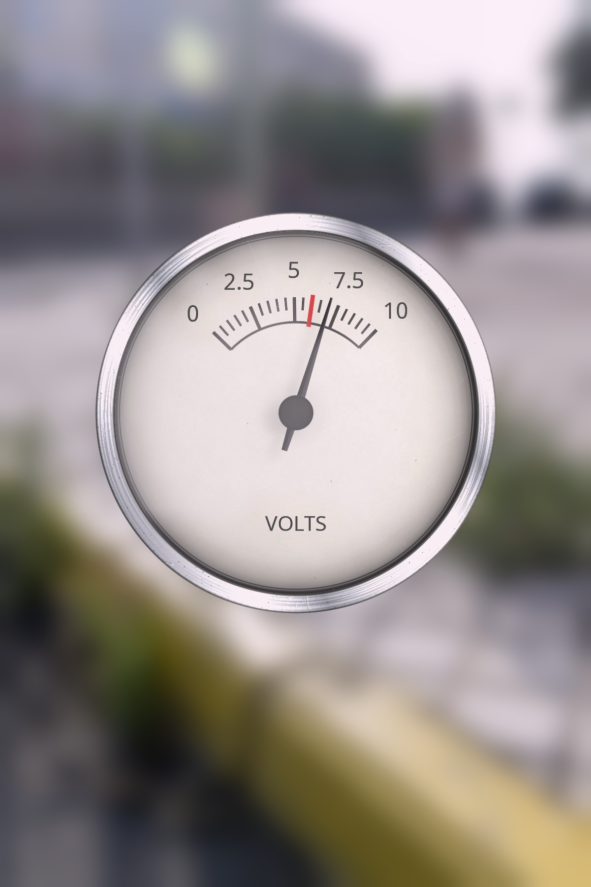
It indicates 7 V
